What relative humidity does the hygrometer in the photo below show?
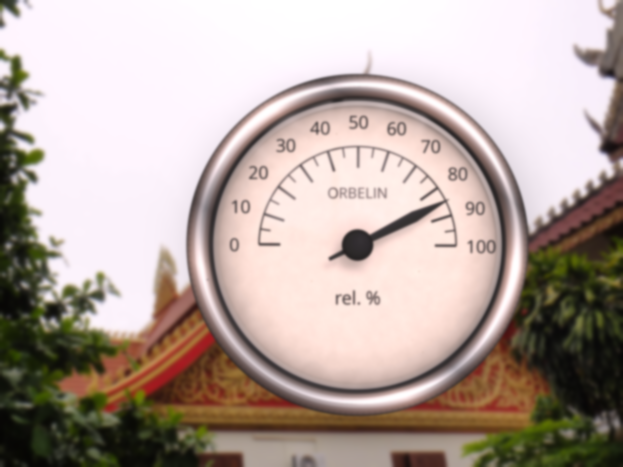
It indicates 85 %
